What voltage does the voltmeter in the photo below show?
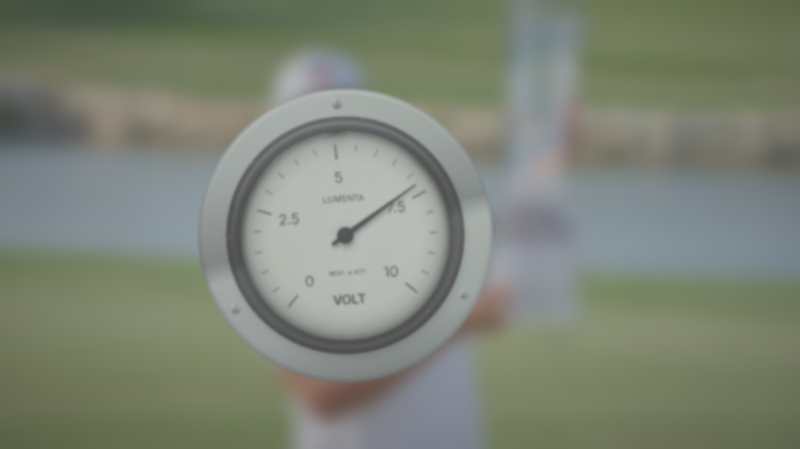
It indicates 7.25 V
